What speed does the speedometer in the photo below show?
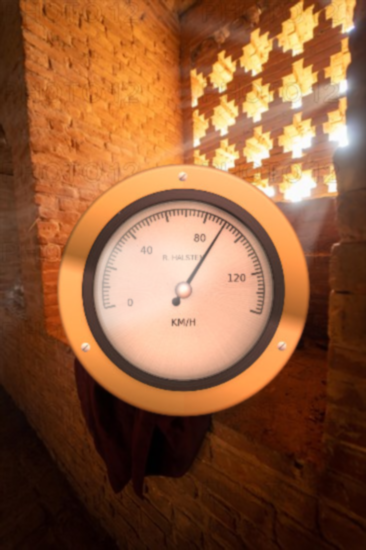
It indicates 90 km/h
